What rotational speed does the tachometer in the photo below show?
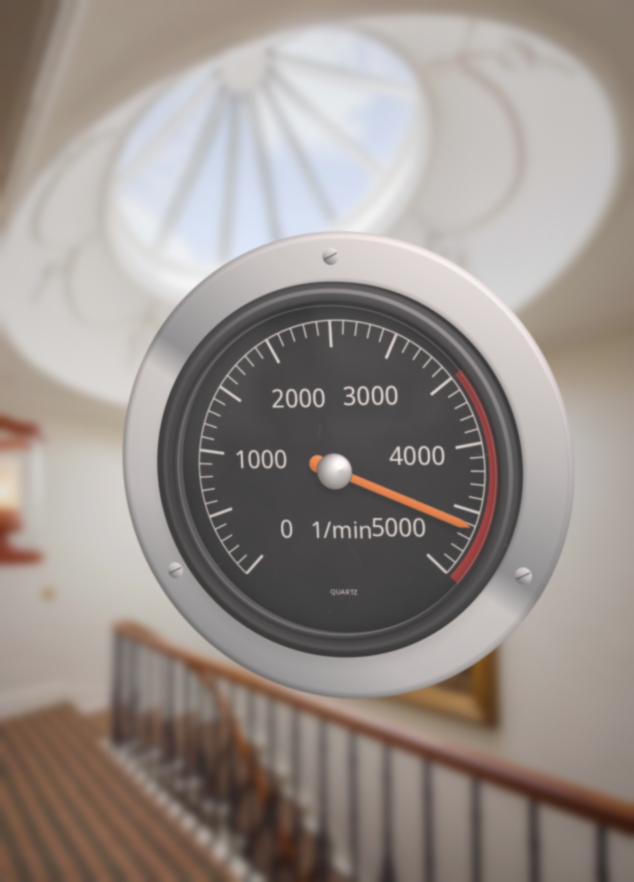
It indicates 4600 rpm
